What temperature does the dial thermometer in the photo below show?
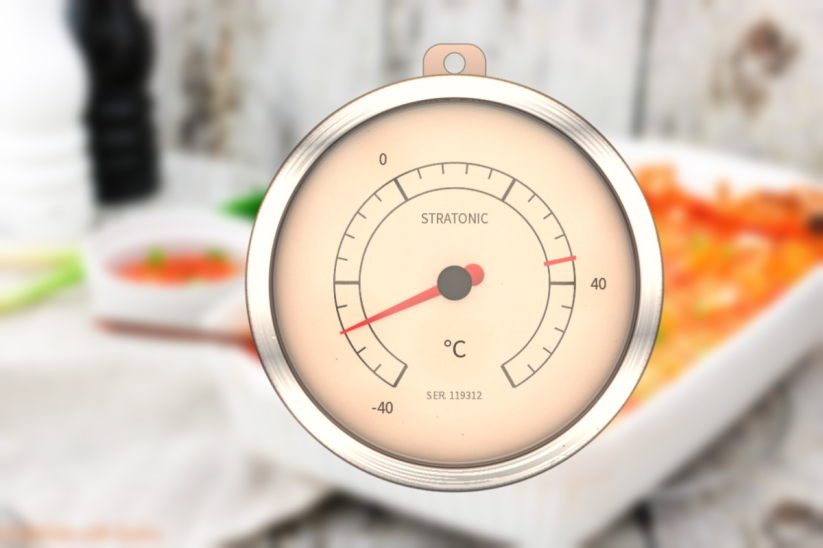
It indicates -28 °C
